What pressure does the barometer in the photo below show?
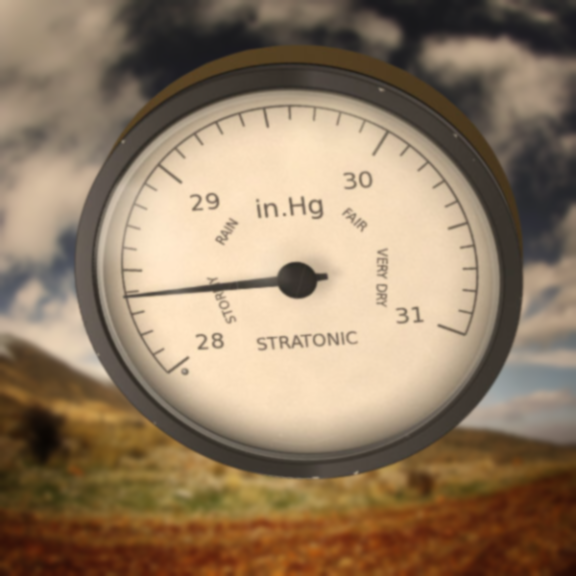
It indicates 28.4 inHg
